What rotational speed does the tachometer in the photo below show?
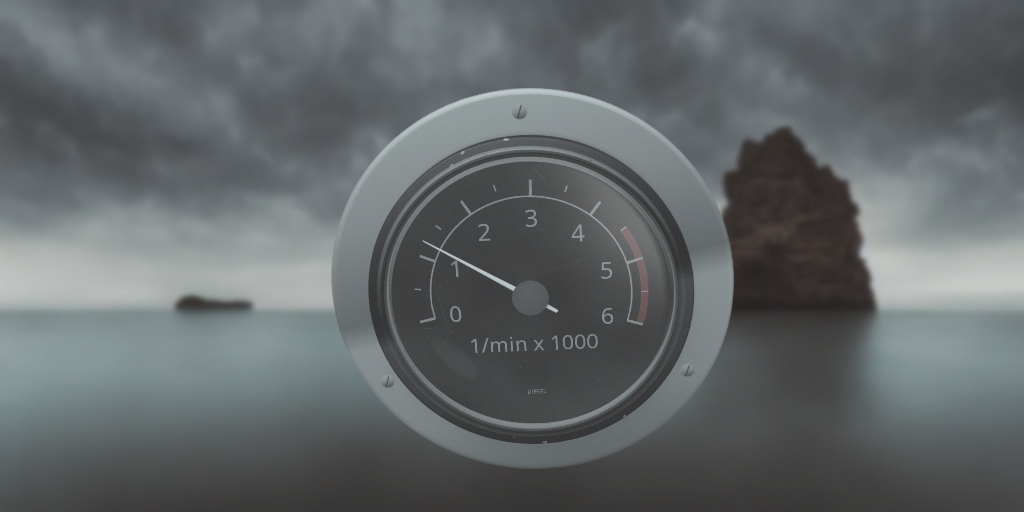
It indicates 1250 rpm
